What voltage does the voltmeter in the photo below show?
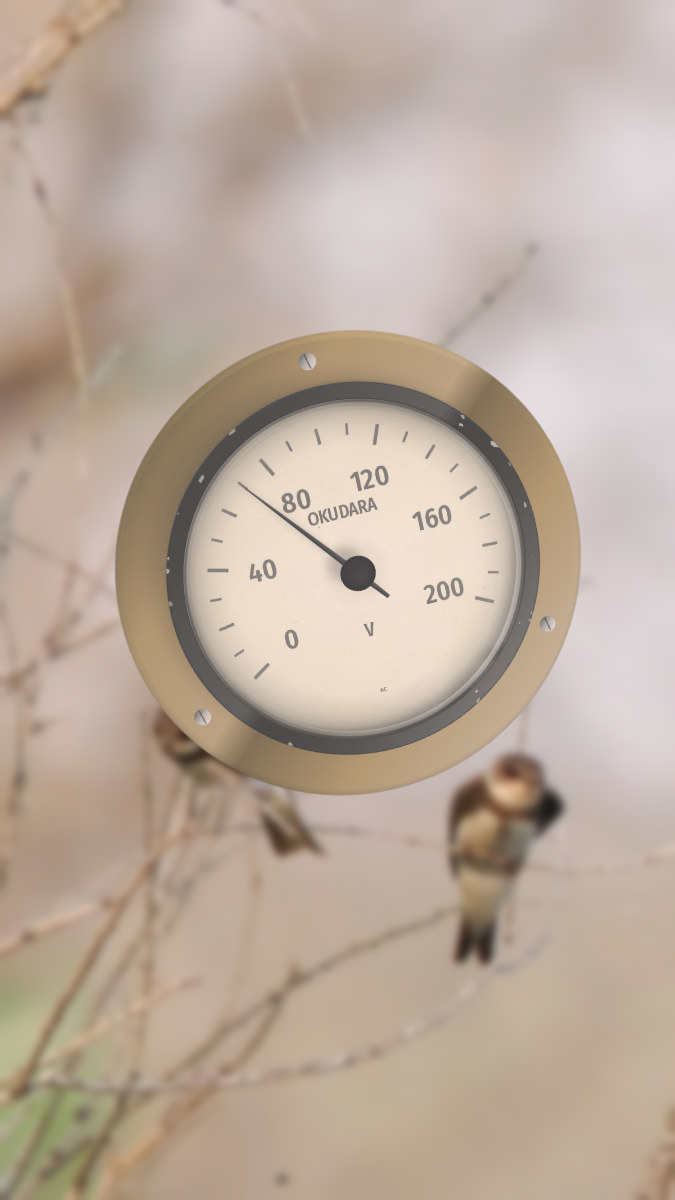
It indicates 70 V
